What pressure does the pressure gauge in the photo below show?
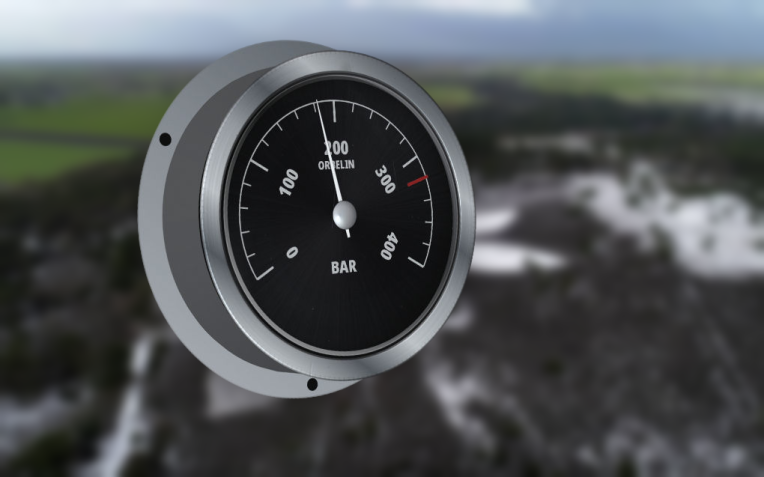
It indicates 180 bar
